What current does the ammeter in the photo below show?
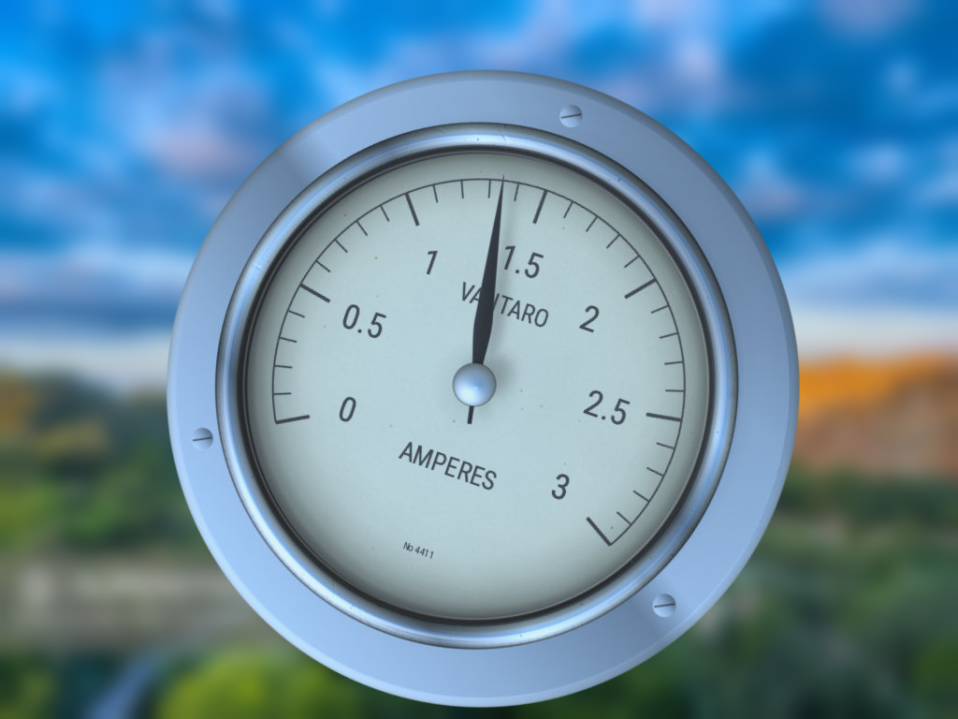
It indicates 1.35 A
